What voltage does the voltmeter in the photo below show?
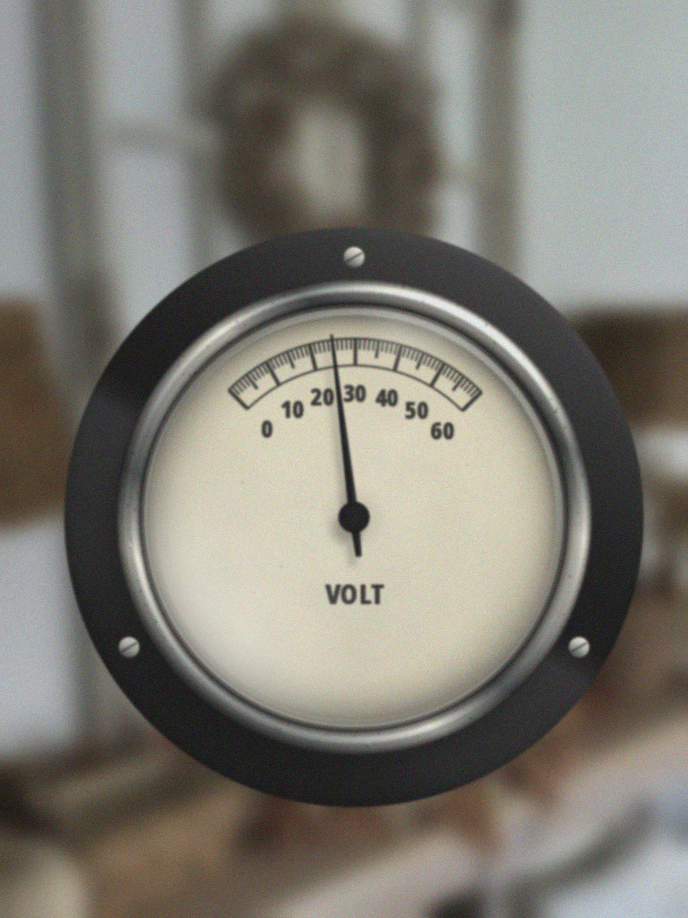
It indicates 25 V
